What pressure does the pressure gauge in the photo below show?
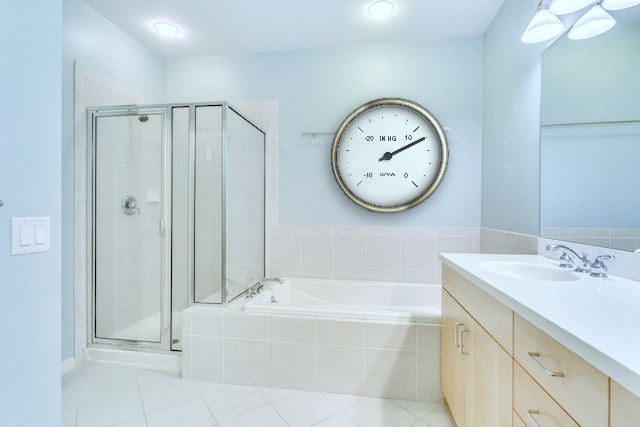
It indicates -8 inHg
